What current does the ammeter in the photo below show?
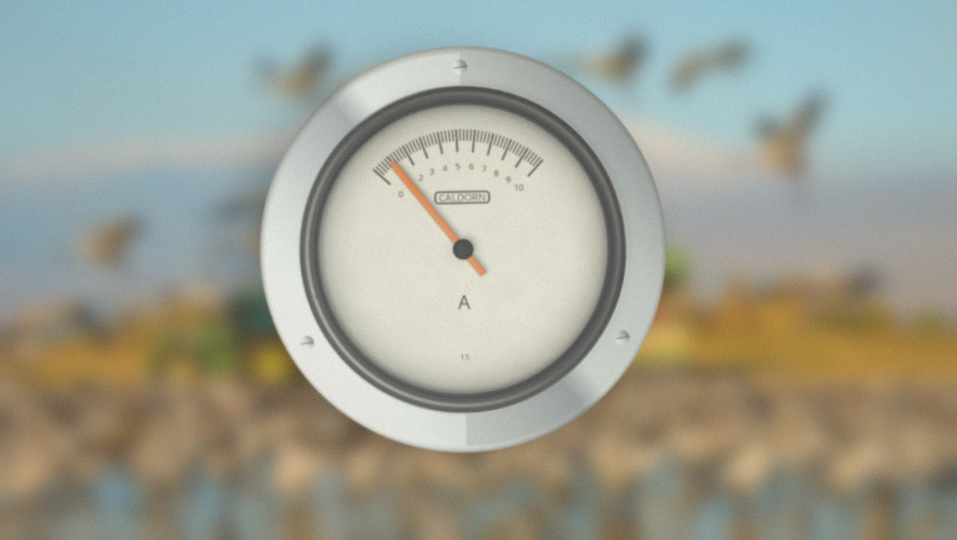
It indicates 1 A
